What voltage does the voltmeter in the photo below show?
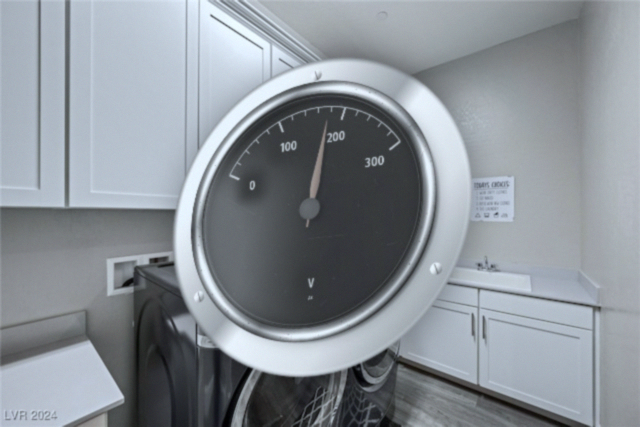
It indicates 180 V
